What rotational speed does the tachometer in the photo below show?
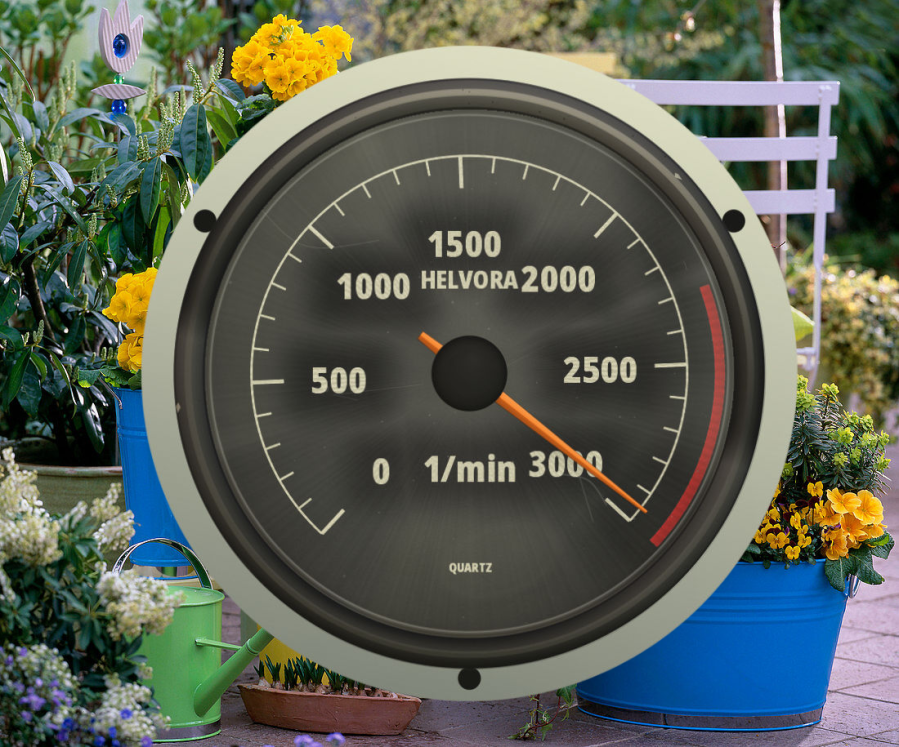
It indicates 2950 rpm
